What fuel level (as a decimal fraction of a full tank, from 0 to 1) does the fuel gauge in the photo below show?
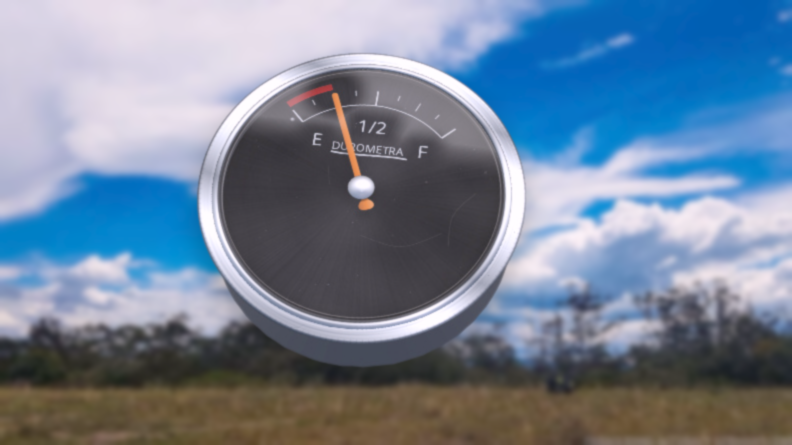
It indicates 0.25
